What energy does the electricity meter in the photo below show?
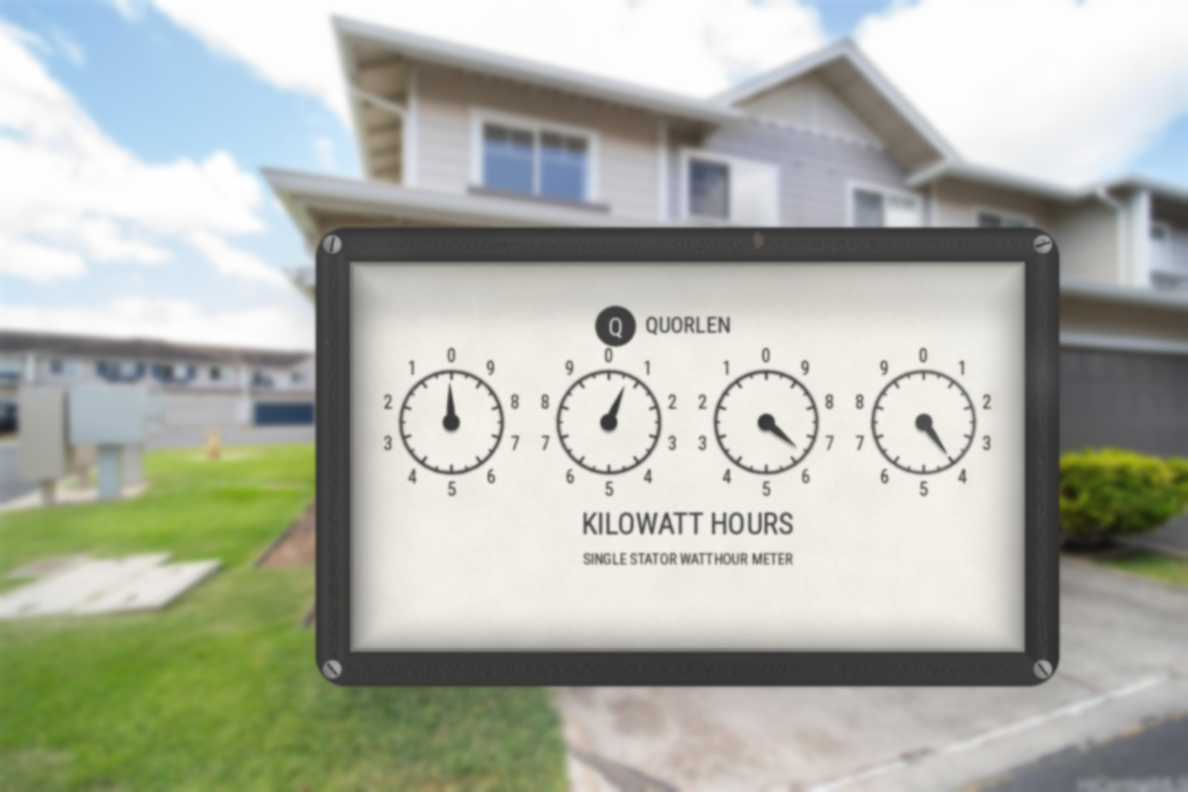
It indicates 64 kWh
